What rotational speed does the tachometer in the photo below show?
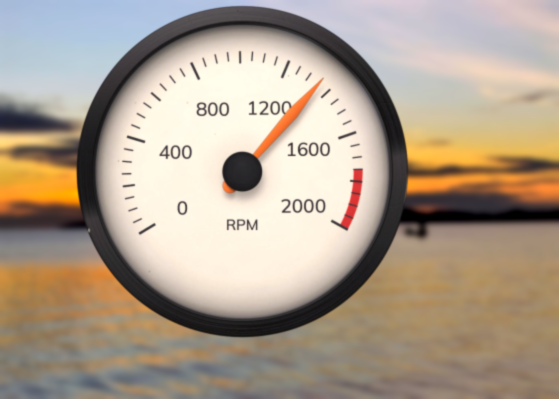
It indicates 1350 rpm
